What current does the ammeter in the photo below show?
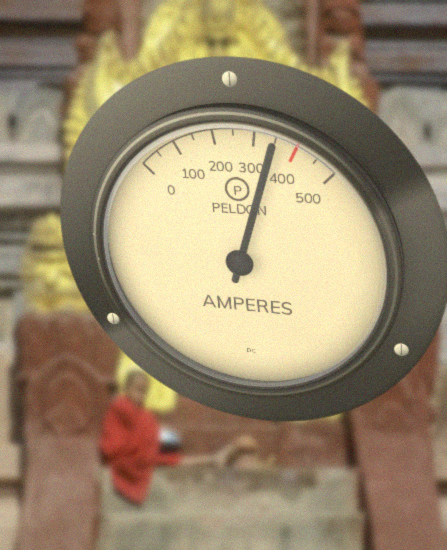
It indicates 350 A
